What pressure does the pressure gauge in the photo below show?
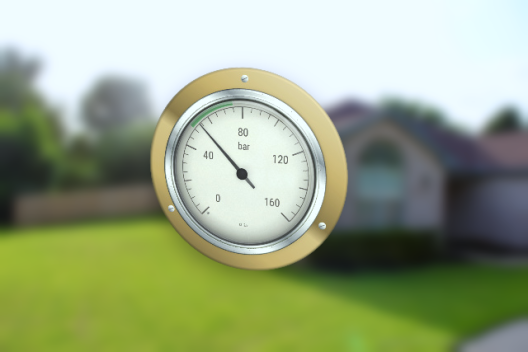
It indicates 55 bar
